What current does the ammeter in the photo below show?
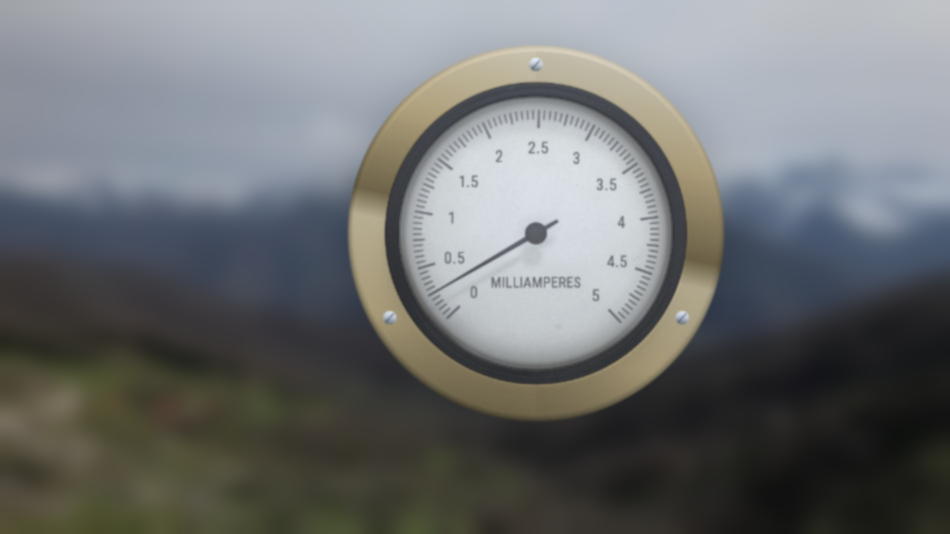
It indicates 0.25 mA
